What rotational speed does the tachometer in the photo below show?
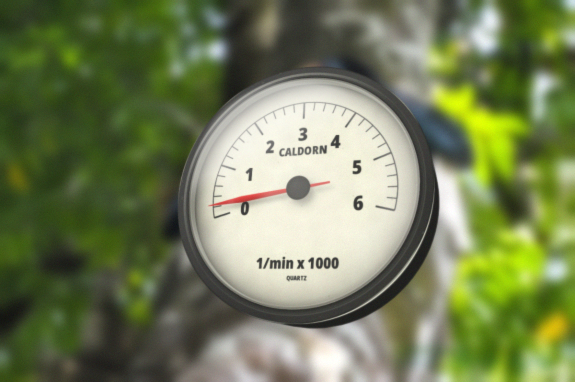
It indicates 200 rpm
